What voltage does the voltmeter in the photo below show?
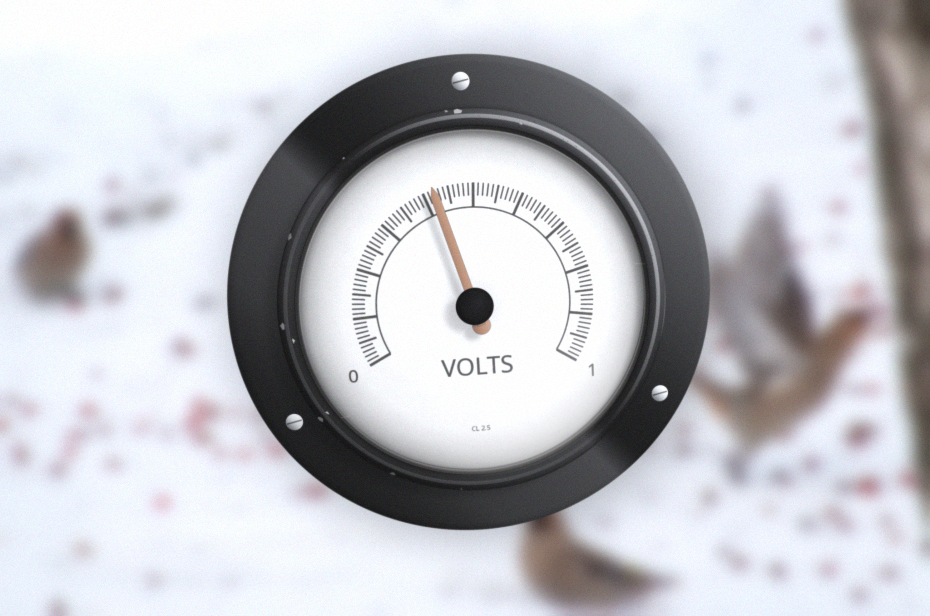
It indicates 0.42 V
